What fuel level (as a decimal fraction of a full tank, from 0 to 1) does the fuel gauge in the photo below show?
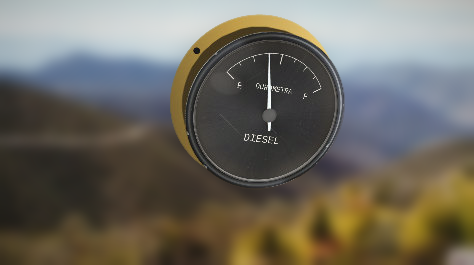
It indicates 0.375
